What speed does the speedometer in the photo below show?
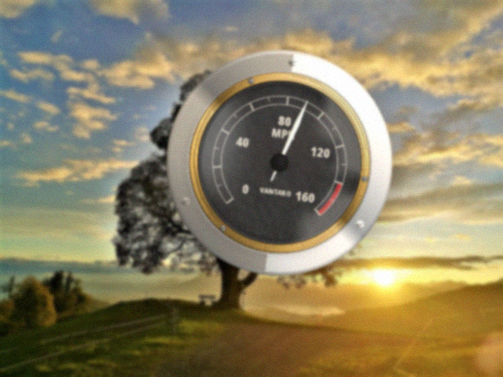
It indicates 90 mph
